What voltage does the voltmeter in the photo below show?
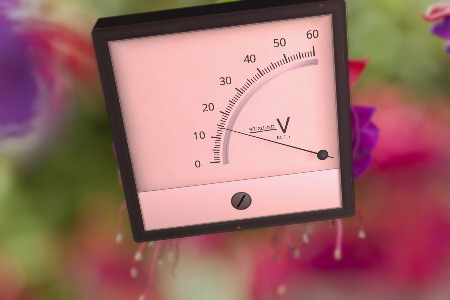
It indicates 15 V
